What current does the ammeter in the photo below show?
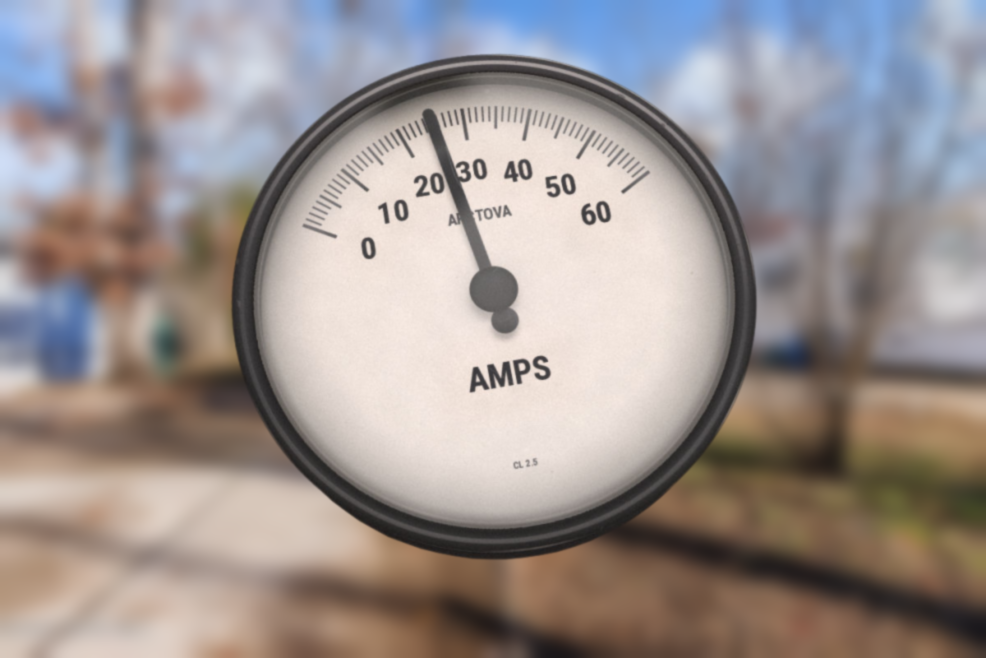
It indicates 25 A
